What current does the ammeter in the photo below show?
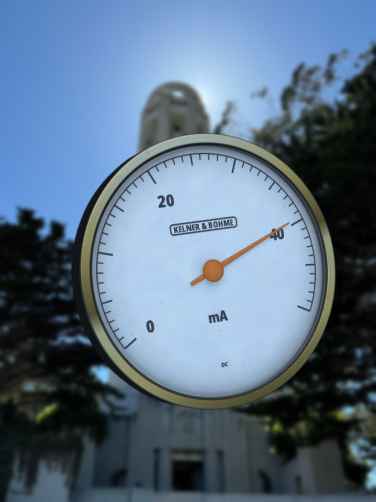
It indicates 39.5 mA
